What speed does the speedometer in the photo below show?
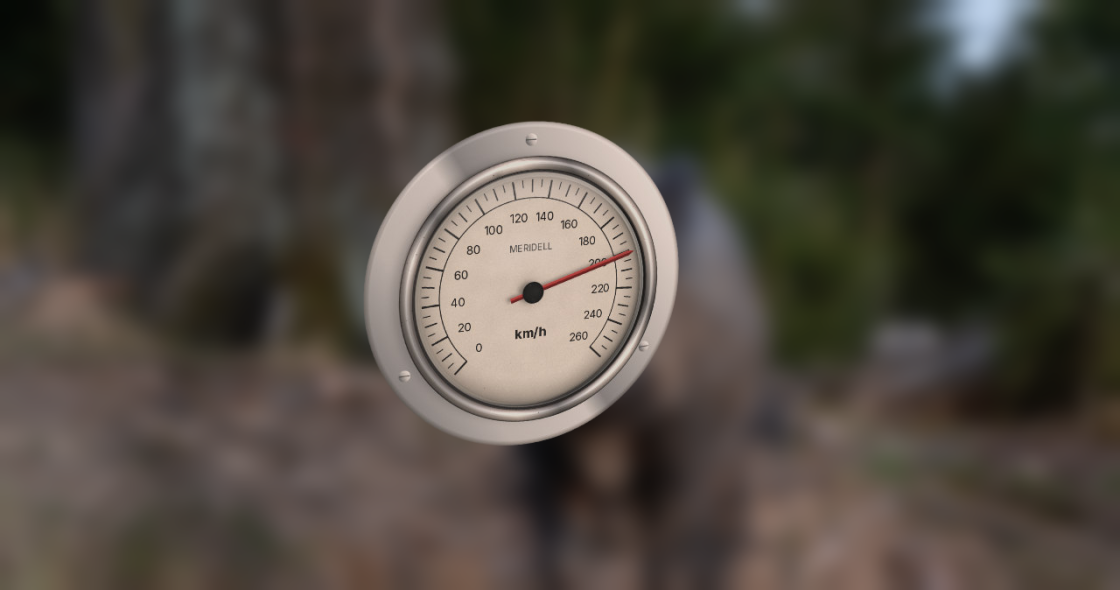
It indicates 200 km/h
